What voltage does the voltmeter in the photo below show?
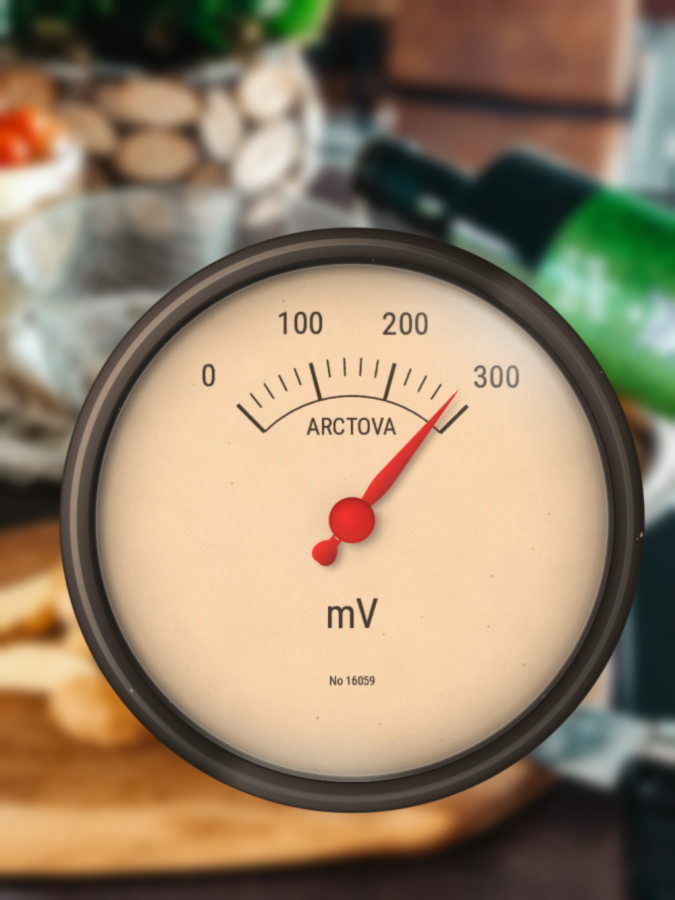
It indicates 280 mV
